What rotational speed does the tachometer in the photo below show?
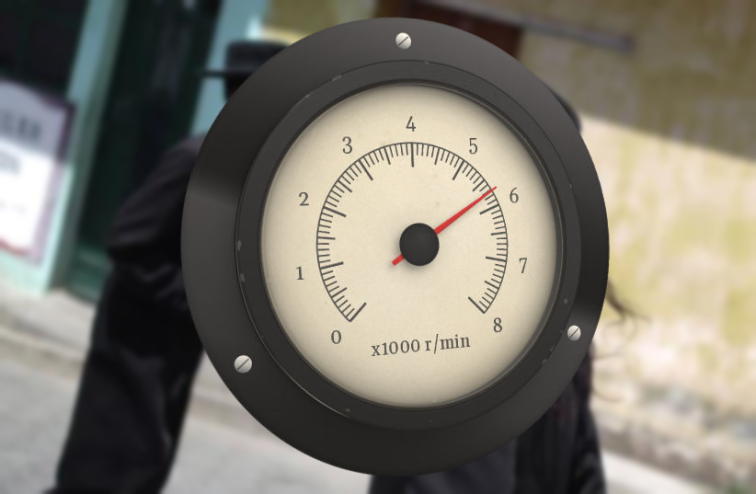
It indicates 5700 rpm
